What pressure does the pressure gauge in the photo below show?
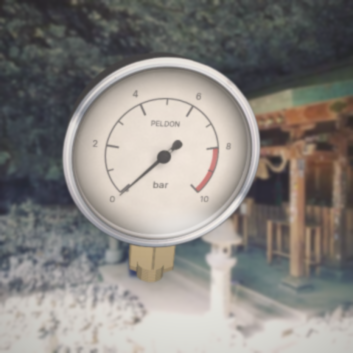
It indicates 0 bar
